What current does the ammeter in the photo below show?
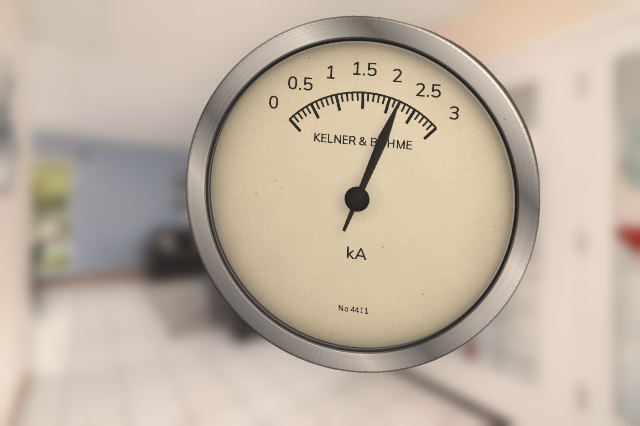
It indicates 2.2 kA
